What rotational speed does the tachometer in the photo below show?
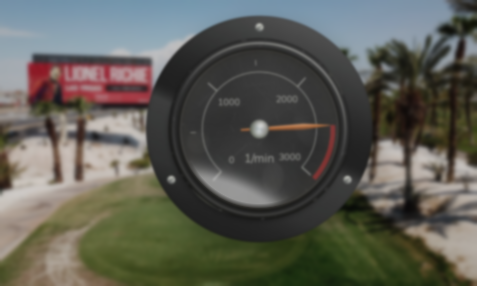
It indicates 2500 rpm
